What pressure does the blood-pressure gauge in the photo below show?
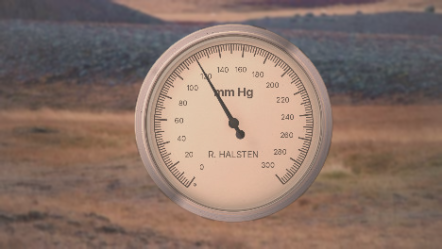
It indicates 120 mmHg
